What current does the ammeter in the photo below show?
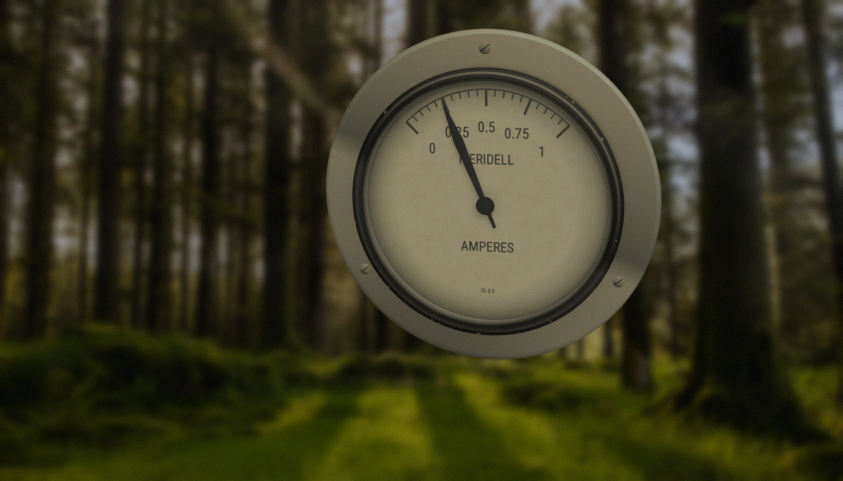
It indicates 0.25 A
